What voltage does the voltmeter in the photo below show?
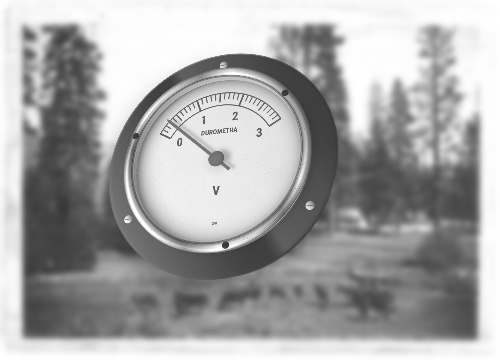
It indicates 0.3 V
